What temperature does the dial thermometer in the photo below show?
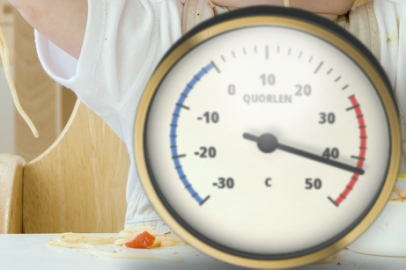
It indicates 42 °C
